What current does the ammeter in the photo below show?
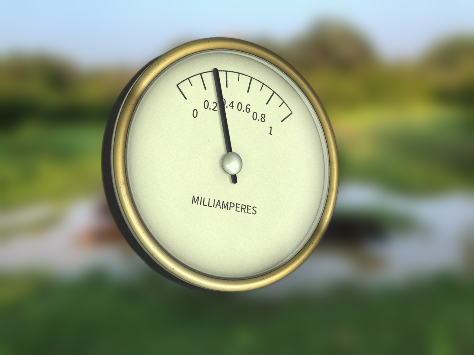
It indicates 0.3 mA
